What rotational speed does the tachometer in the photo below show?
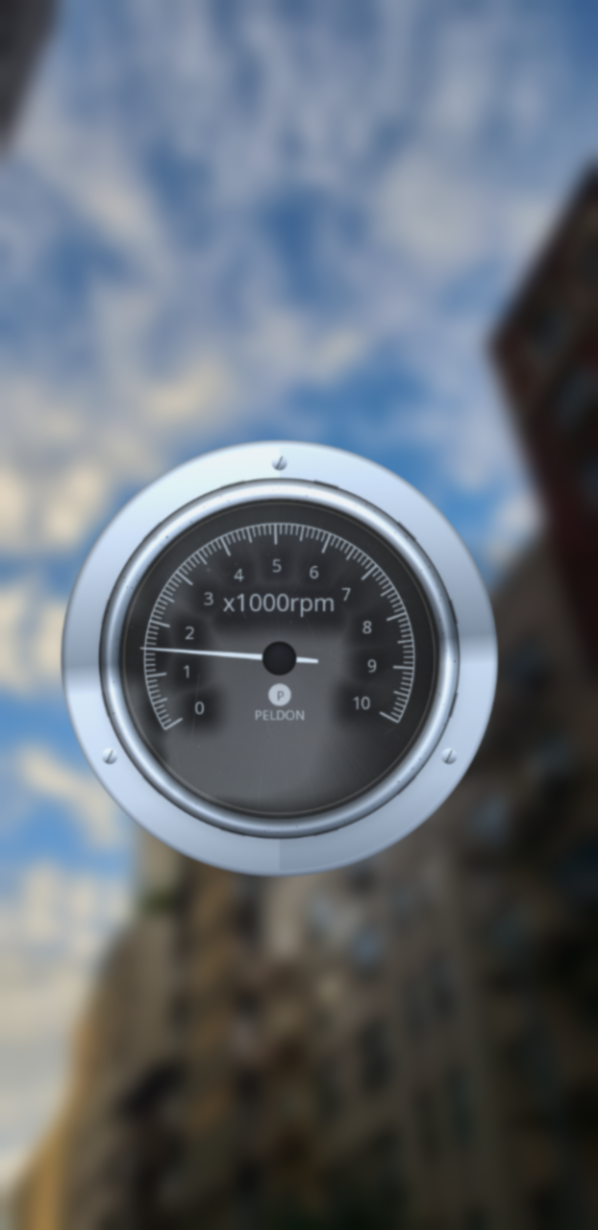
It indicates 1500 rpm
